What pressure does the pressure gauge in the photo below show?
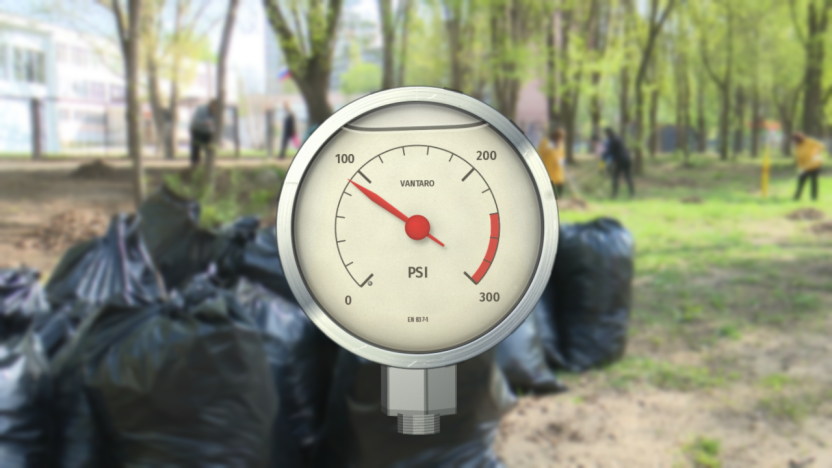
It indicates 90 psi
